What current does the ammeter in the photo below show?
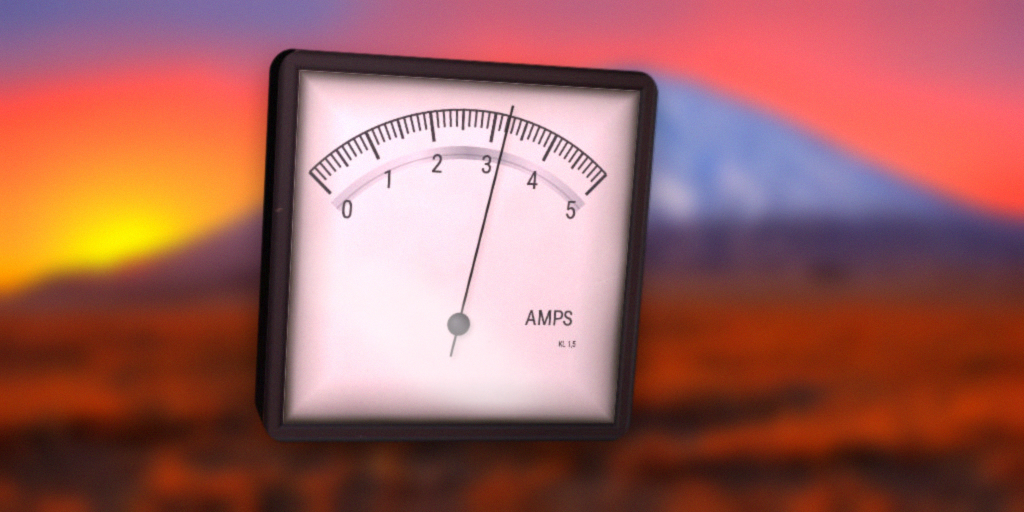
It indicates 3.2 A
